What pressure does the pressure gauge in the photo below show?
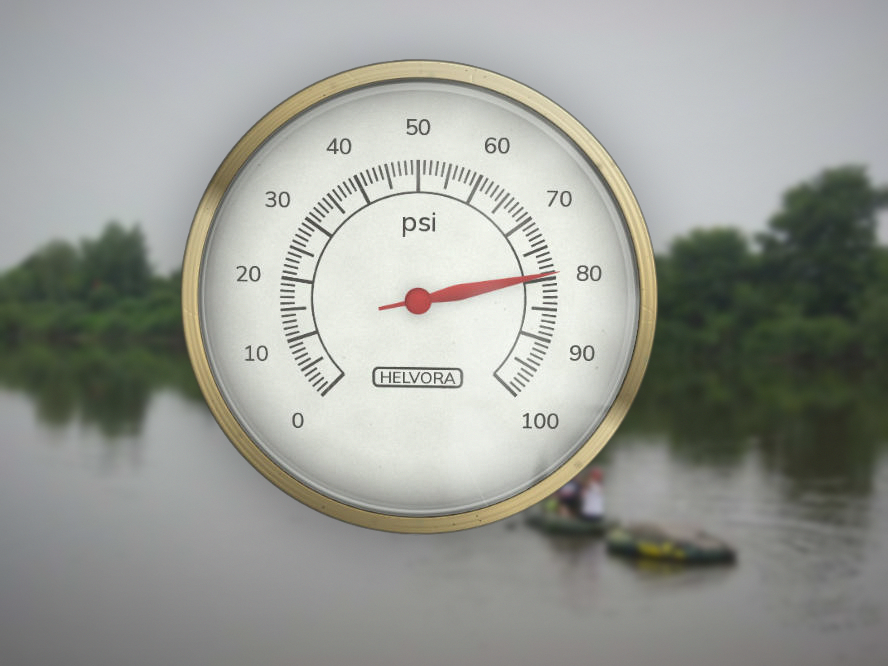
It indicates 79 psi
